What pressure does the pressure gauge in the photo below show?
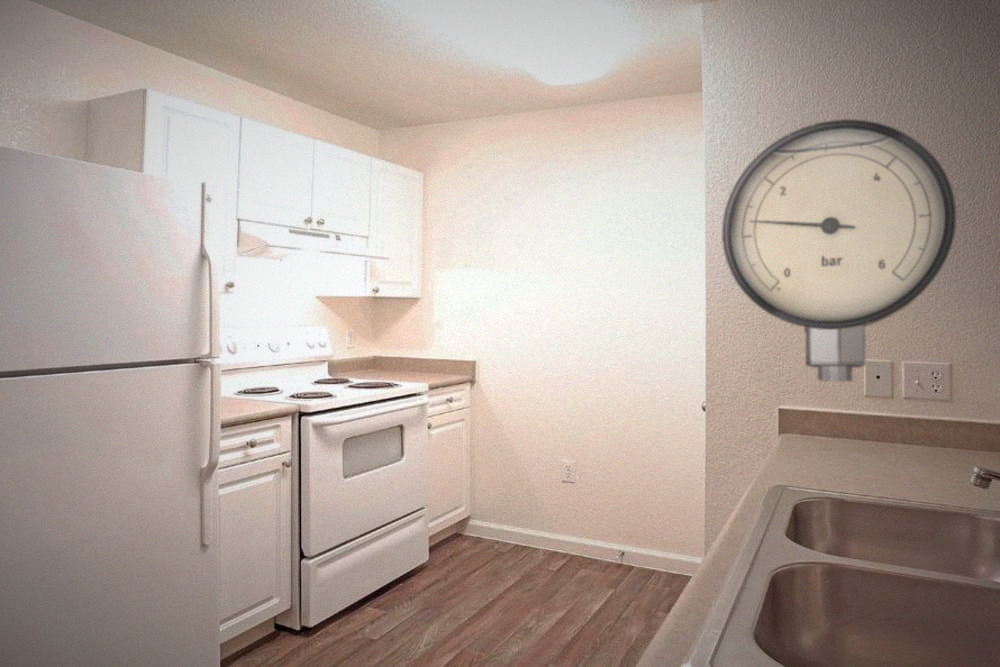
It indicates 1.25 bar
